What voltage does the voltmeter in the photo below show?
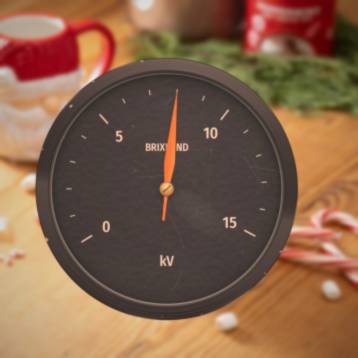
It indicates 8 kV
